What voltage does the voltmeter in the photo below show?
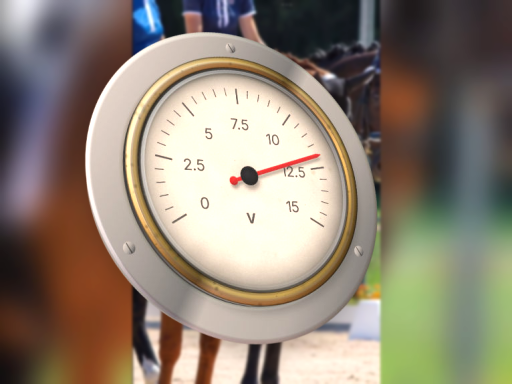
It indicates 12 V
